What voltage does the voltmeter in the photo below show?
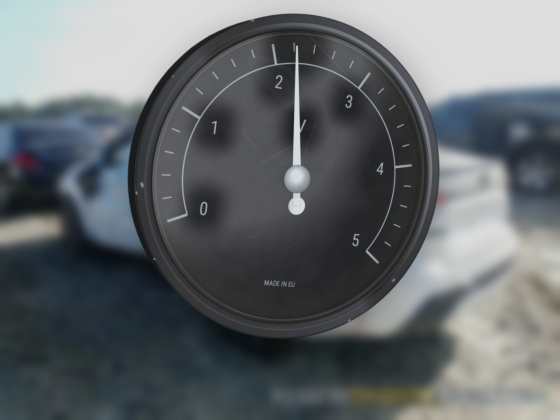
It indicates 2.2 V
